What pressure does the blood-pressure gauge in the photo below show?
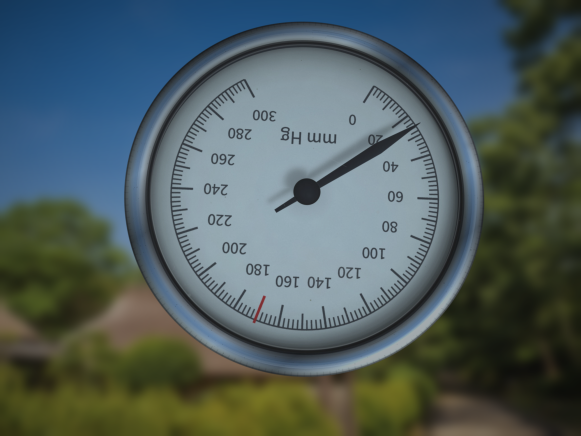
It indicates 26 mmHg
